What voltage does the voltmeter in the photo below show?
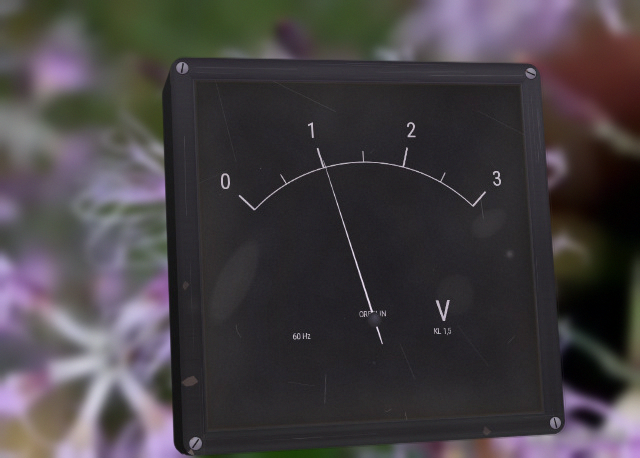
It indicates 1 V
